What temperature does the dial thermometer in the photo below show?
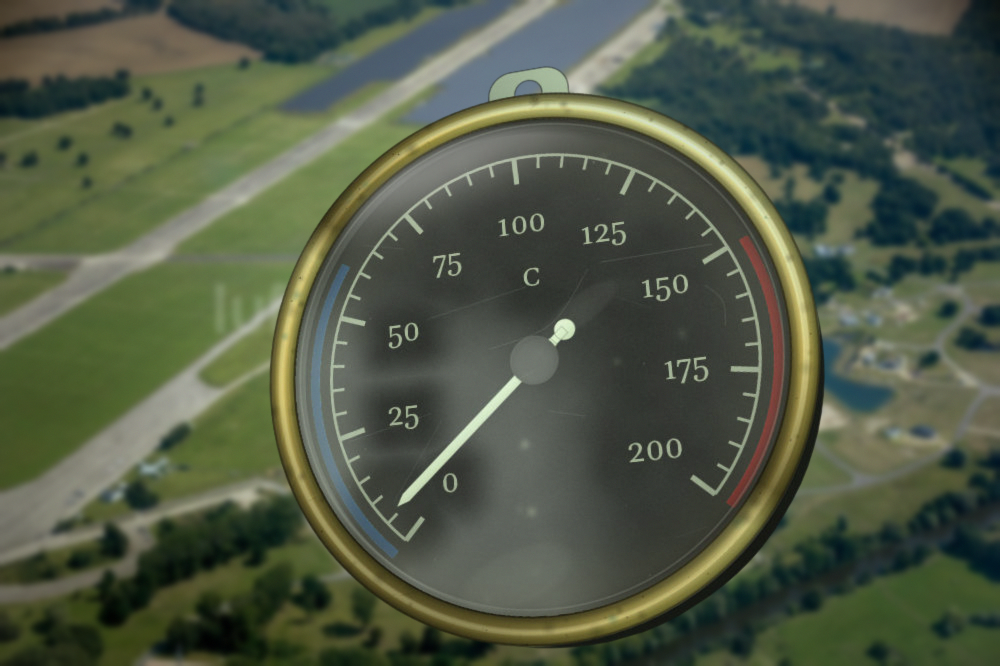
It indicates 5 °C
